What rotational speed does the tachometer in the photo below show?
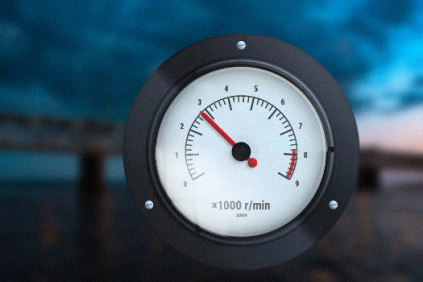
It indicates 2800 rpm
